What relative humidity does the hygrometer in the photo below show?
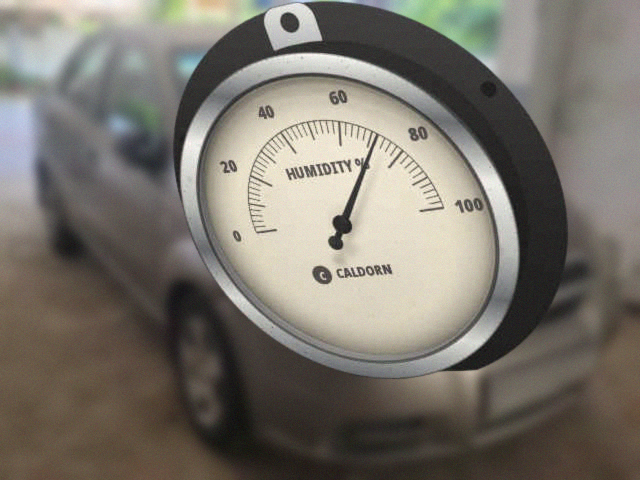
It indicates 72 %
